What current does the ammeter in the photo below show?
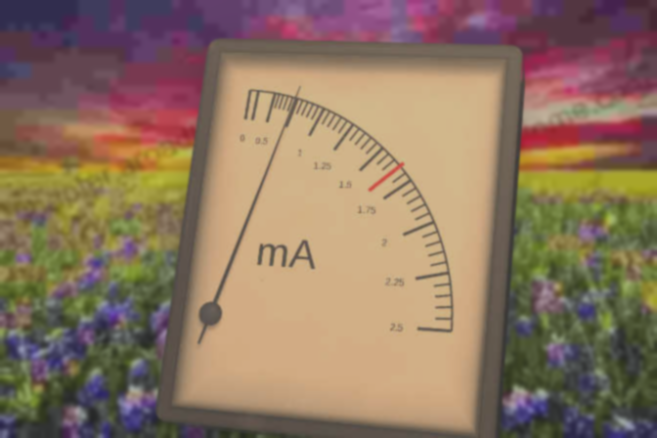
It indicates 0.75 mA
